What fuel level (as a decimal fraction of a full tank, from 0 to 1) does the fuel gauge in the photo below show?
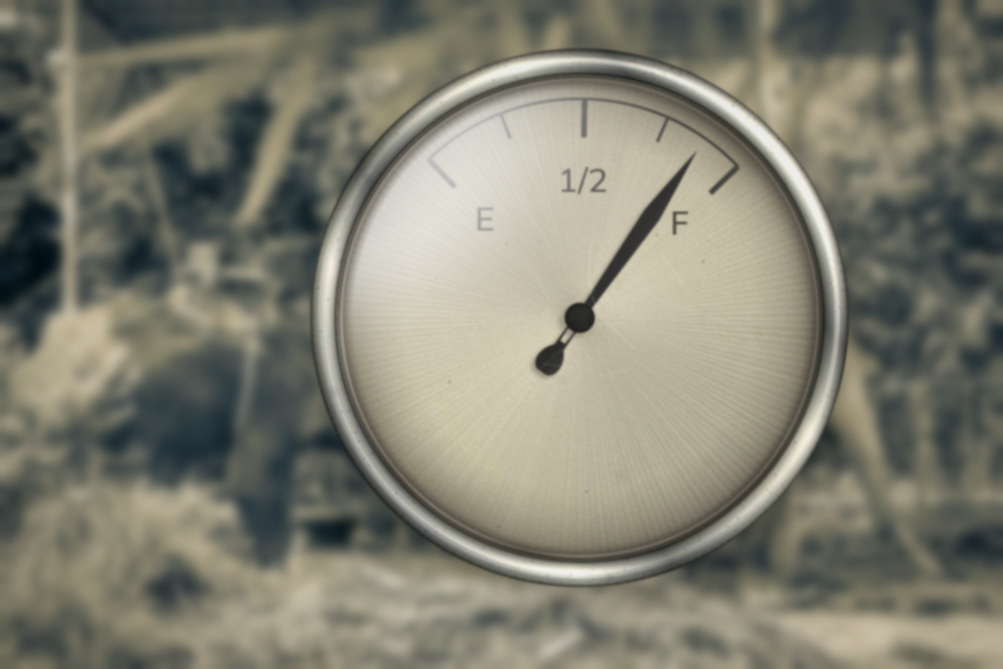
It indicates 0.875
